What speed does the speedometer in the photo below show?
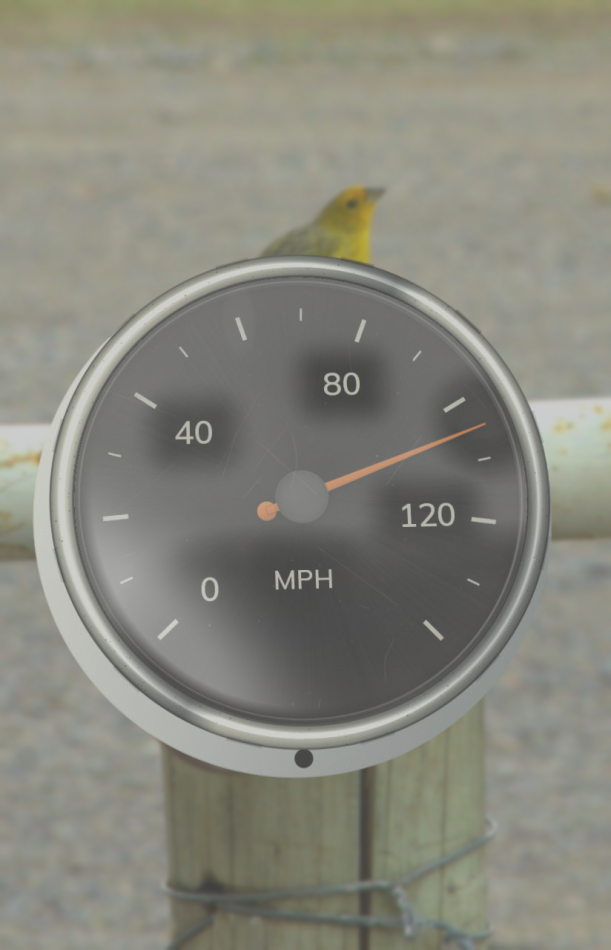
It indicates 105 mph
